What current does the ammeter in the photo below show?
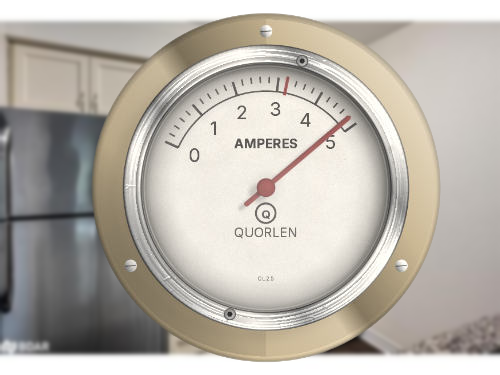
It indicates 4.8 A
